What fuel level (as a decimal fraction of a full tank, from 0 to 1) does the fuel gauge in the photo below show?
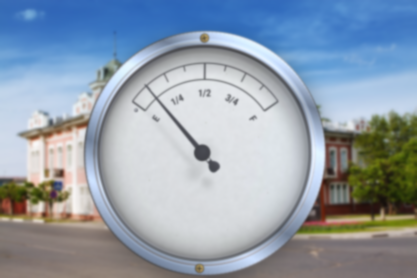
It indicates 0.125
